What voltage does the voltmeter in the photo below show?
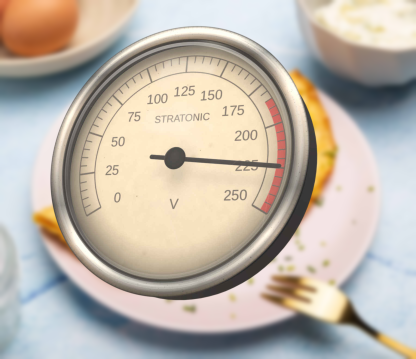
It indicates 225 V
